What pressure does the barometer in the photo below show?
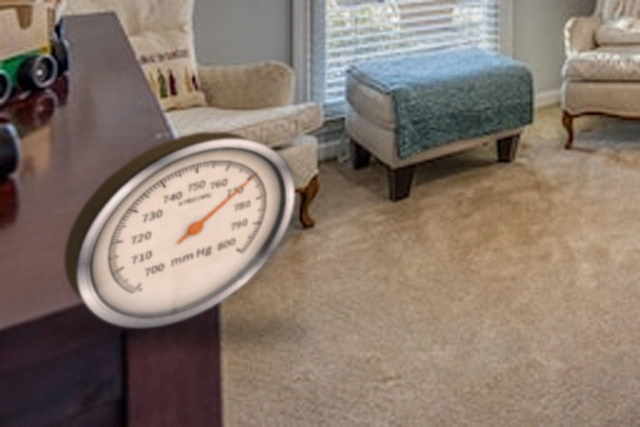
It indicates 770 mmHg
